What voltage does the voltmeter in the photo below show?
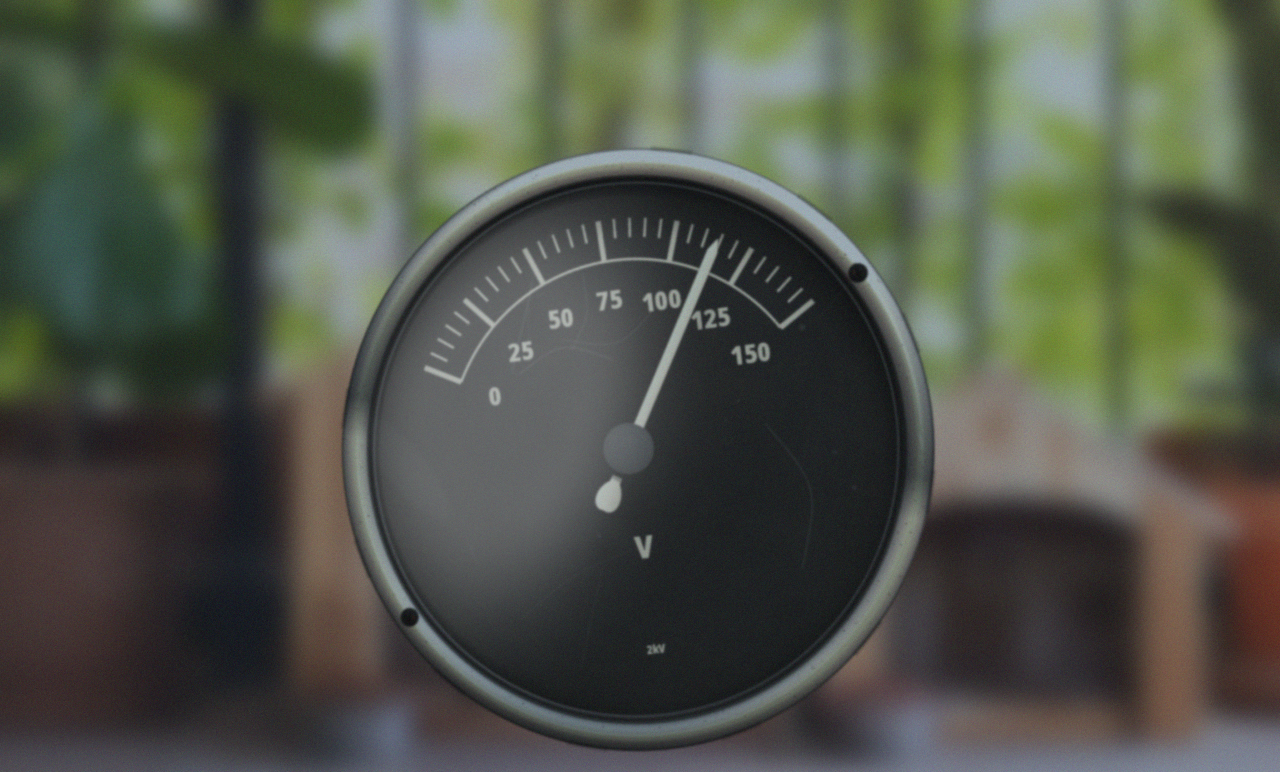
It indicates 115 V
